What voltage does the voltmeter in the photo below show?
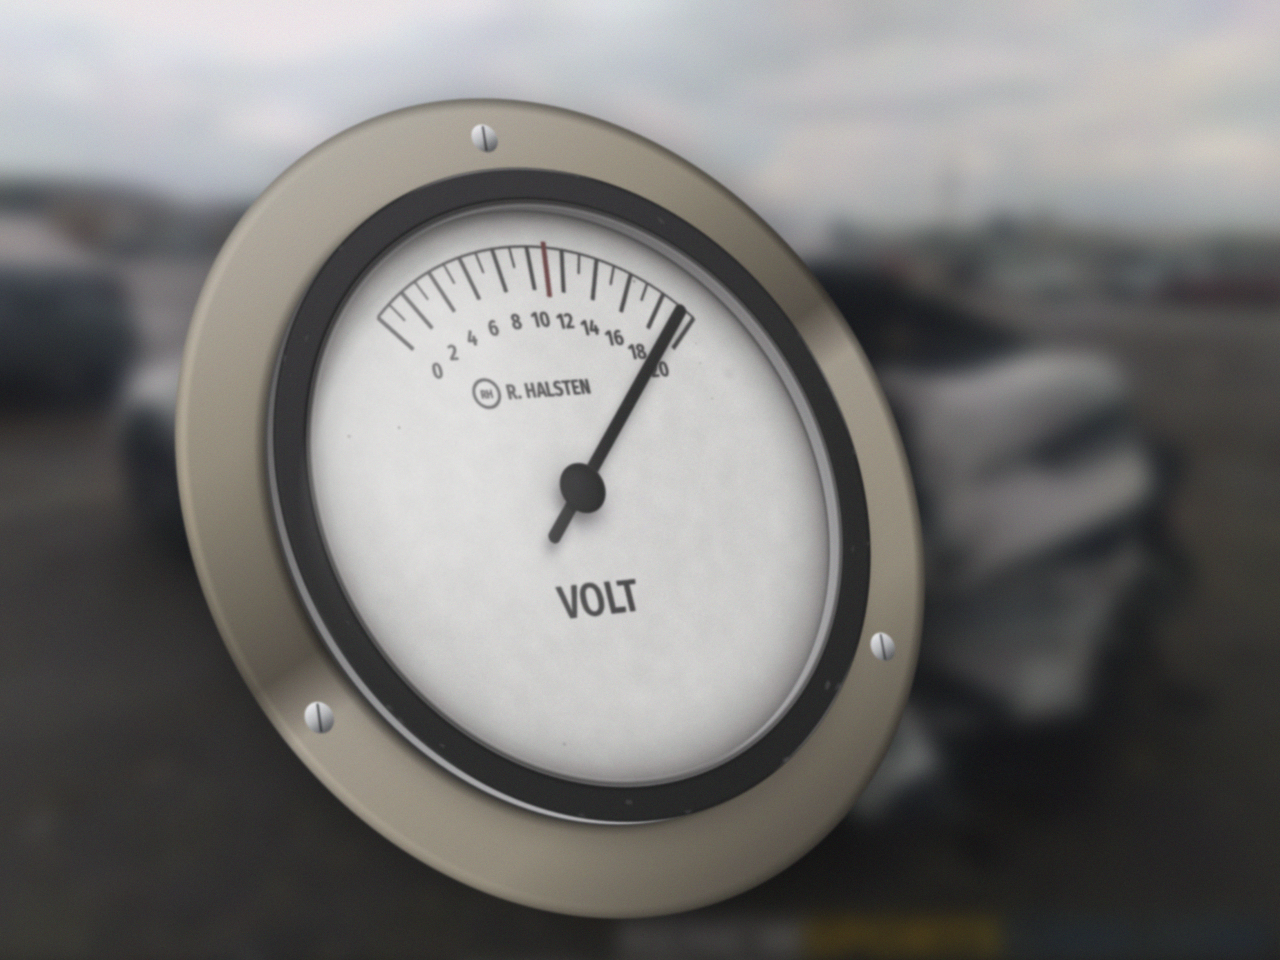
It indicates 19 V
